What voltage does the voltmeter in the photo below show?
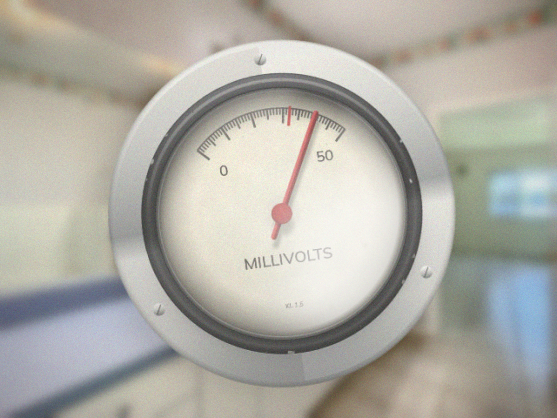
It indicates 40 mV
